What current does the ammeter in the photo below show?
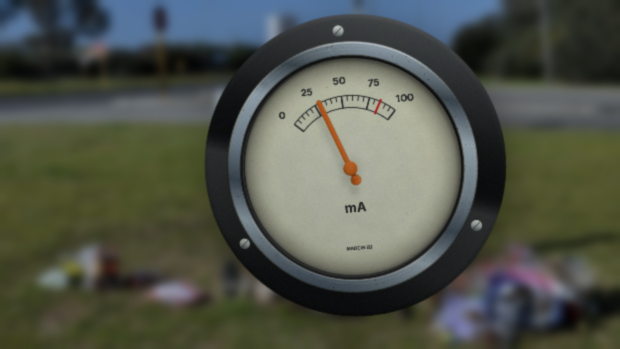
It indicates 30 mA
